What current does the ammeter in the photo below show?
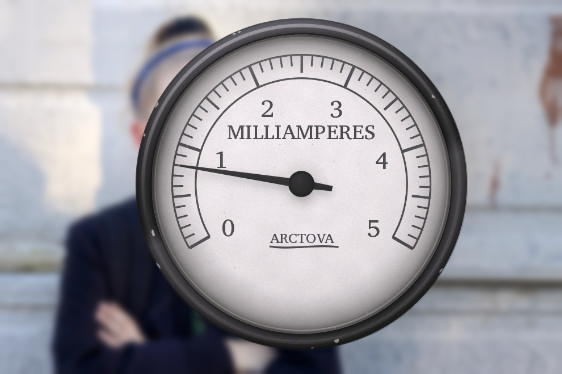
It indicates 0.8 mA
